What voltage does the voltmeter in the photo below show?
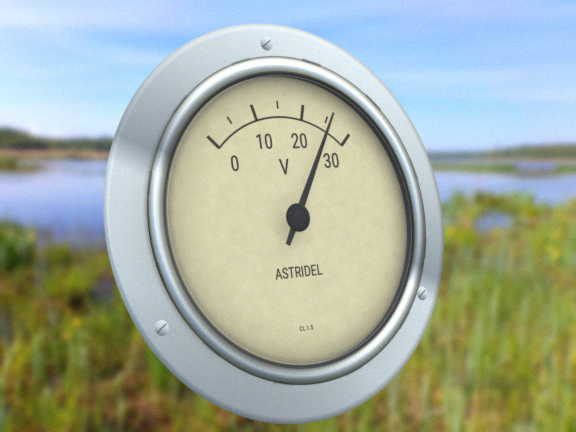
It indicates 25 V
